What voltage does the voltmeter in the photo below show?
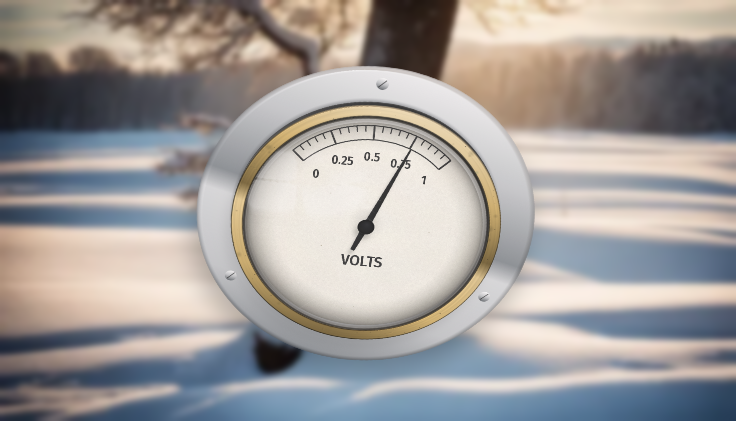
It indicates 0.75 V
